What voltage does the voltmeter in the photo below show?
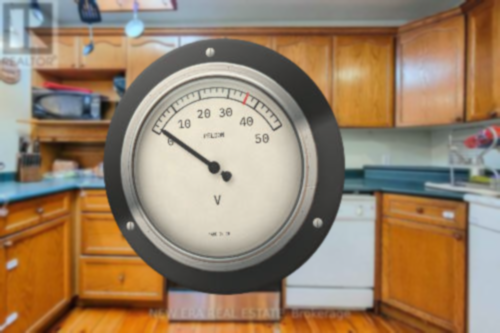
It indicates 2 V
